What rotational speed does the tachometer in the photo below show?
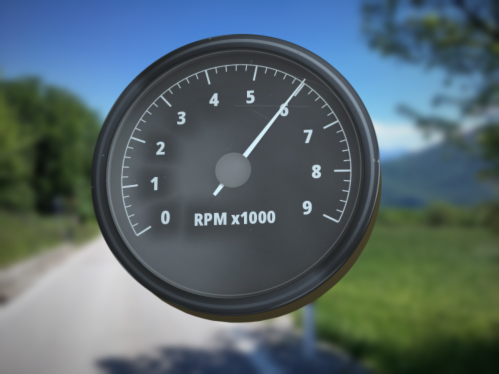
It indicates 6000 rpm
